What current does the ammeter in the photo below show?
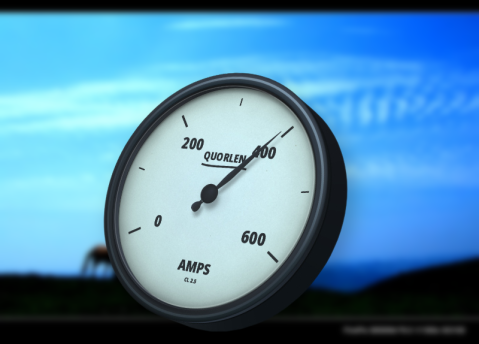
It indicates 400 A
